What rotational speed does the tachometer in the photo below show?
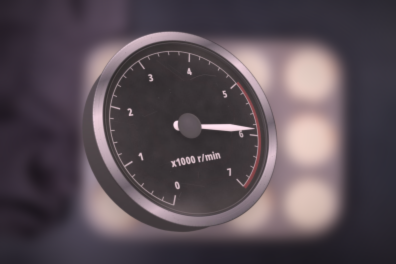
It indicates 5900 rpm
